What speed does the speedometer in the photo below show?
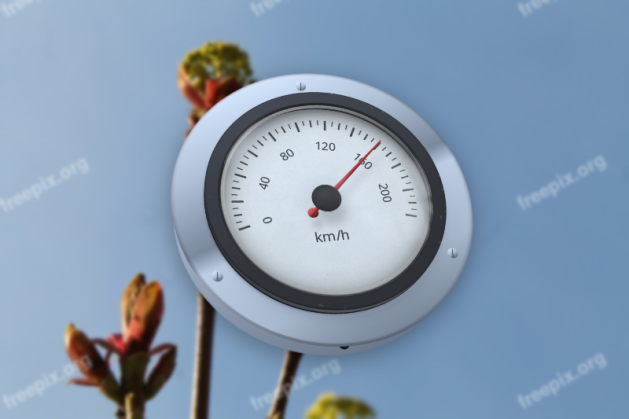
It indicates 160 km/h
